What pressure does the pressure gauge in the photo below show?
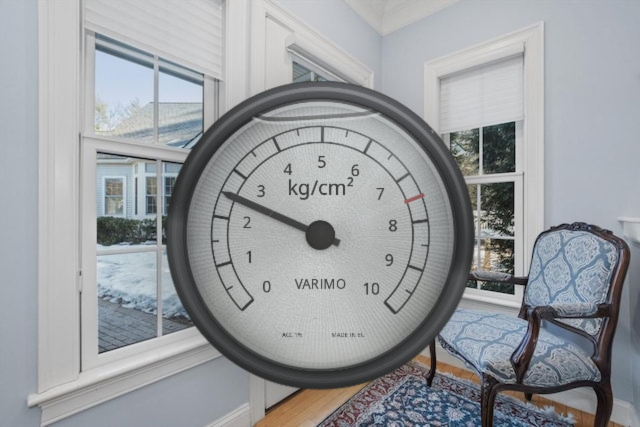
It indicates 2.5 kg/cm²
